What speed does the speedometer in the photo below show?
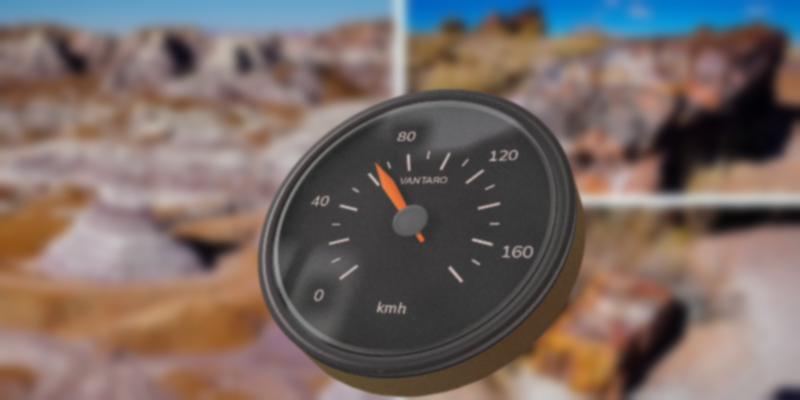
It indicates 65 km/h
